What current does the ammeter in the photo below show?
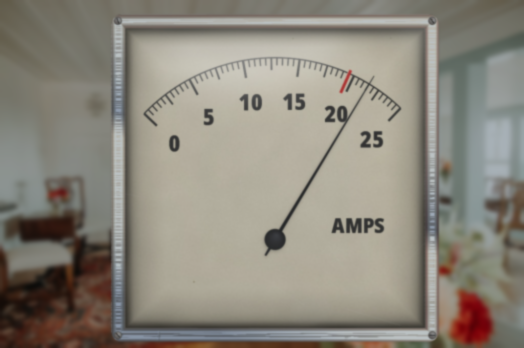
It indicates 21.5 A
